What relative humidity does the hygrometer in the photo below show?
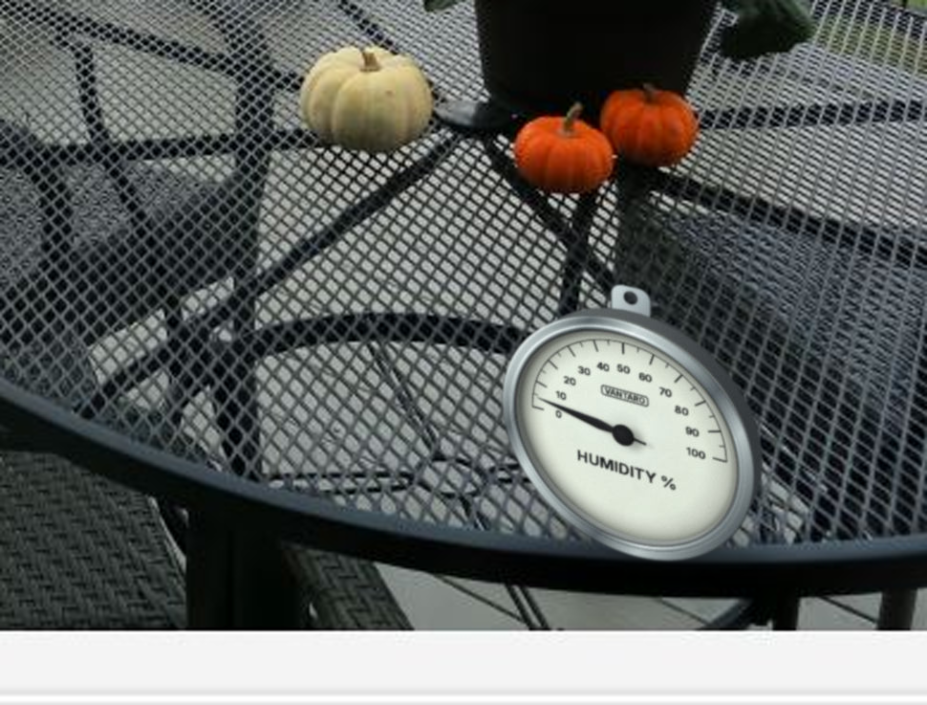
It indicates 5 %
